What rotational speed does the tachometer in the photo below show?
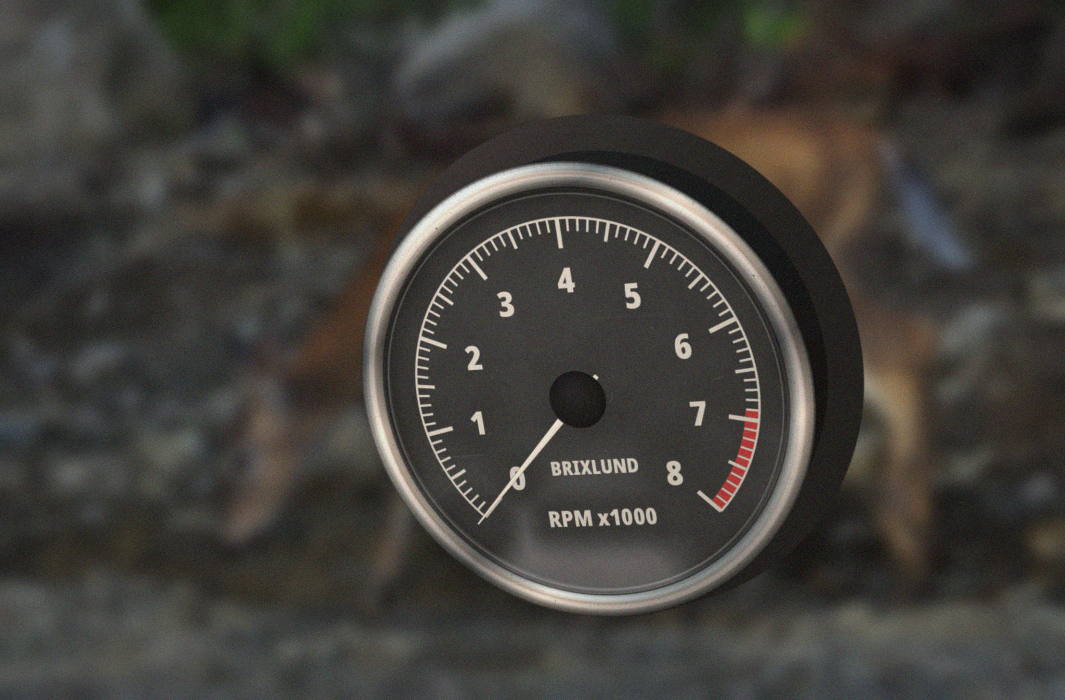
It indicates 0 rpm
